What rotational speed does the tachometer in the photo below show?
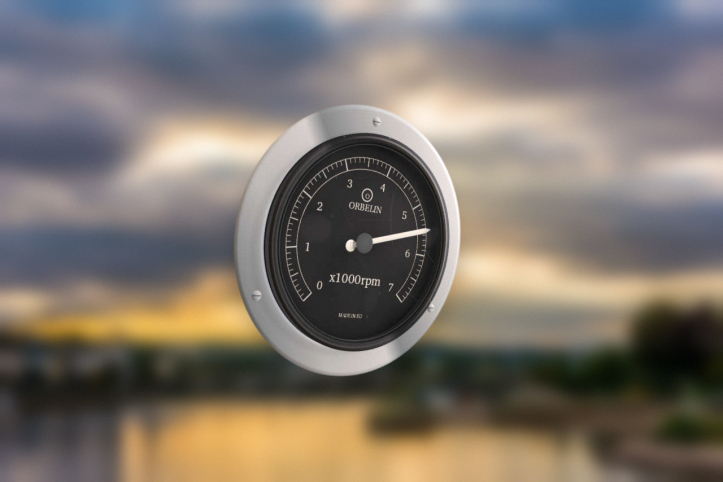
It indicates 5500 rpm
